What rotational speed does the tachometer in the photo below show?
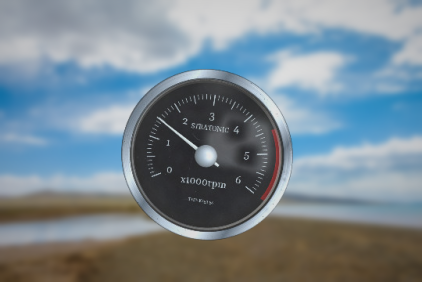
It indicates 1500 rpm
